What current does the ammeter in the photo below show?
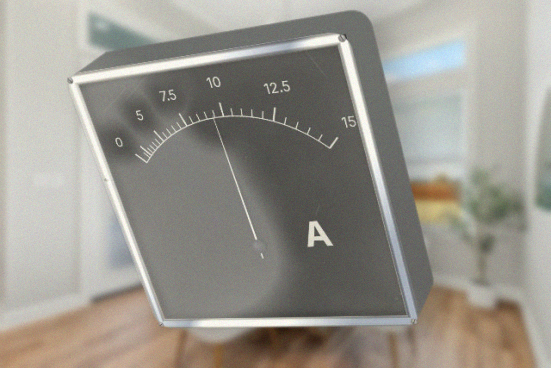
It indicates 9.5 A
